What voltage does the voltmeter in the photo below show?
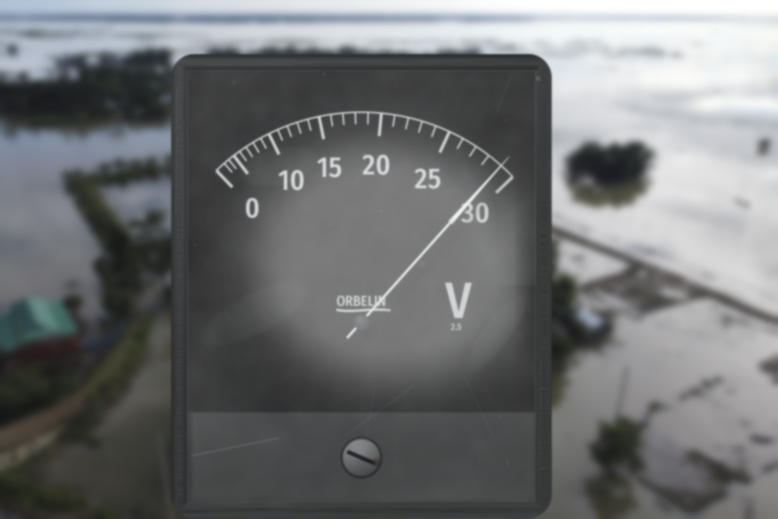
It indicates 29 V
